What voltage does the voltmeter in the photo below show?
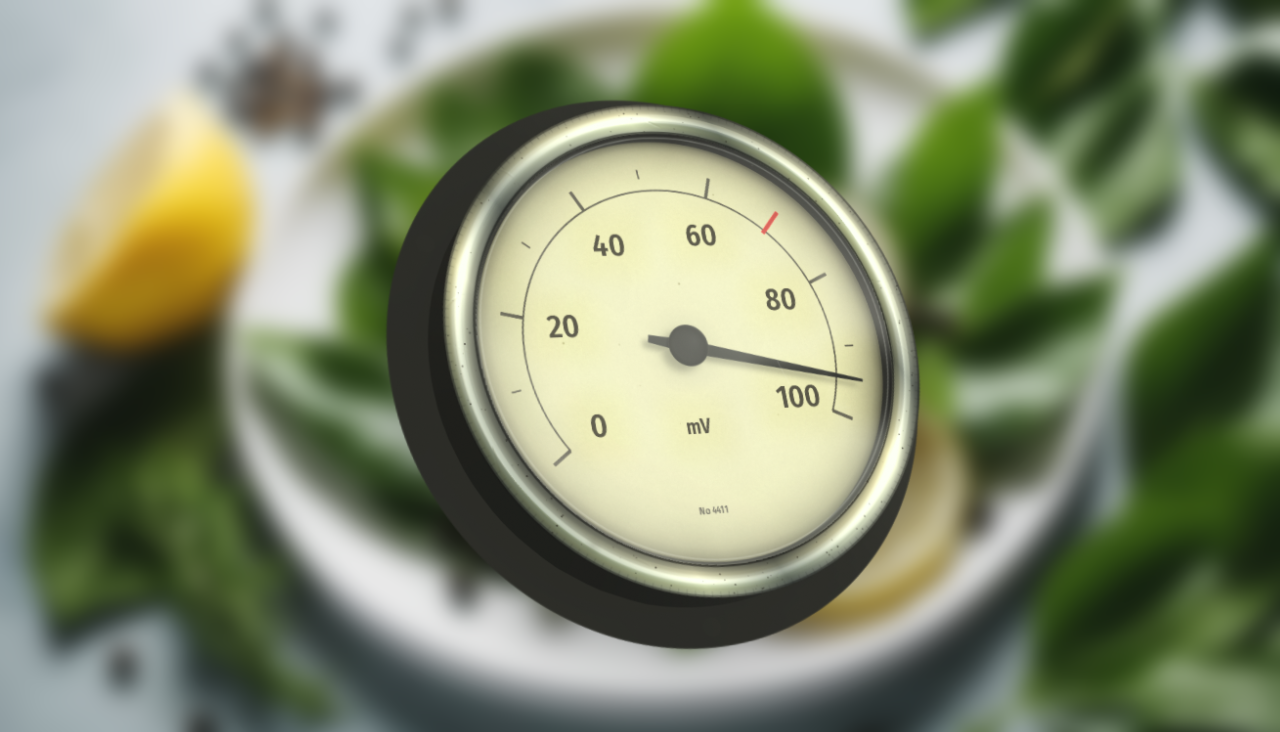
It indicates 95 mV
